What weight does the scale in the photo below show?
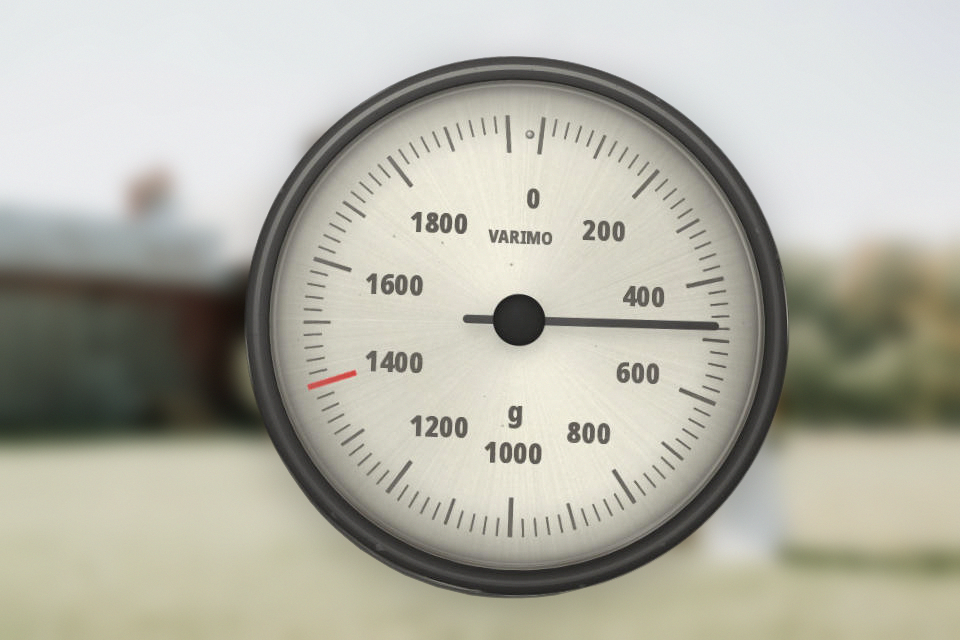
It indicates 480 g
